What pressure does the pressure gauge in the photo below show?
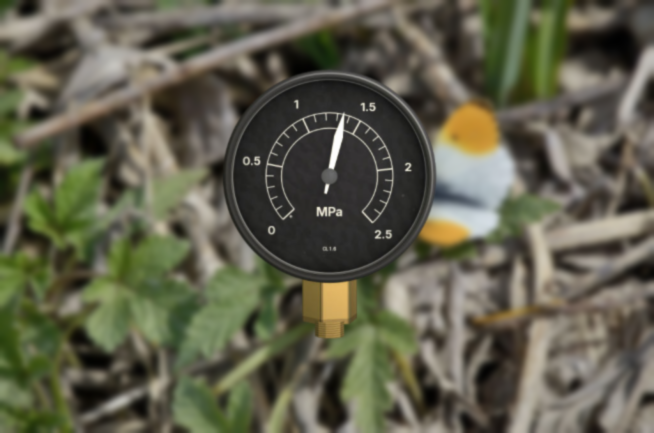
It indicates 1.35 MPa
